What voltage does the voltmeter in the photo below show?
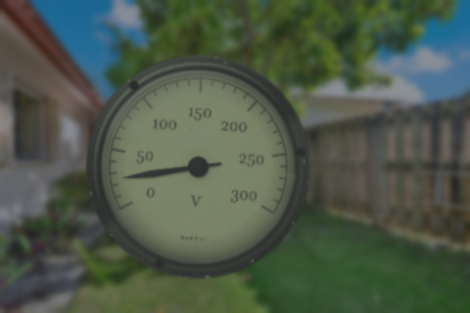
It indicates 25 V
